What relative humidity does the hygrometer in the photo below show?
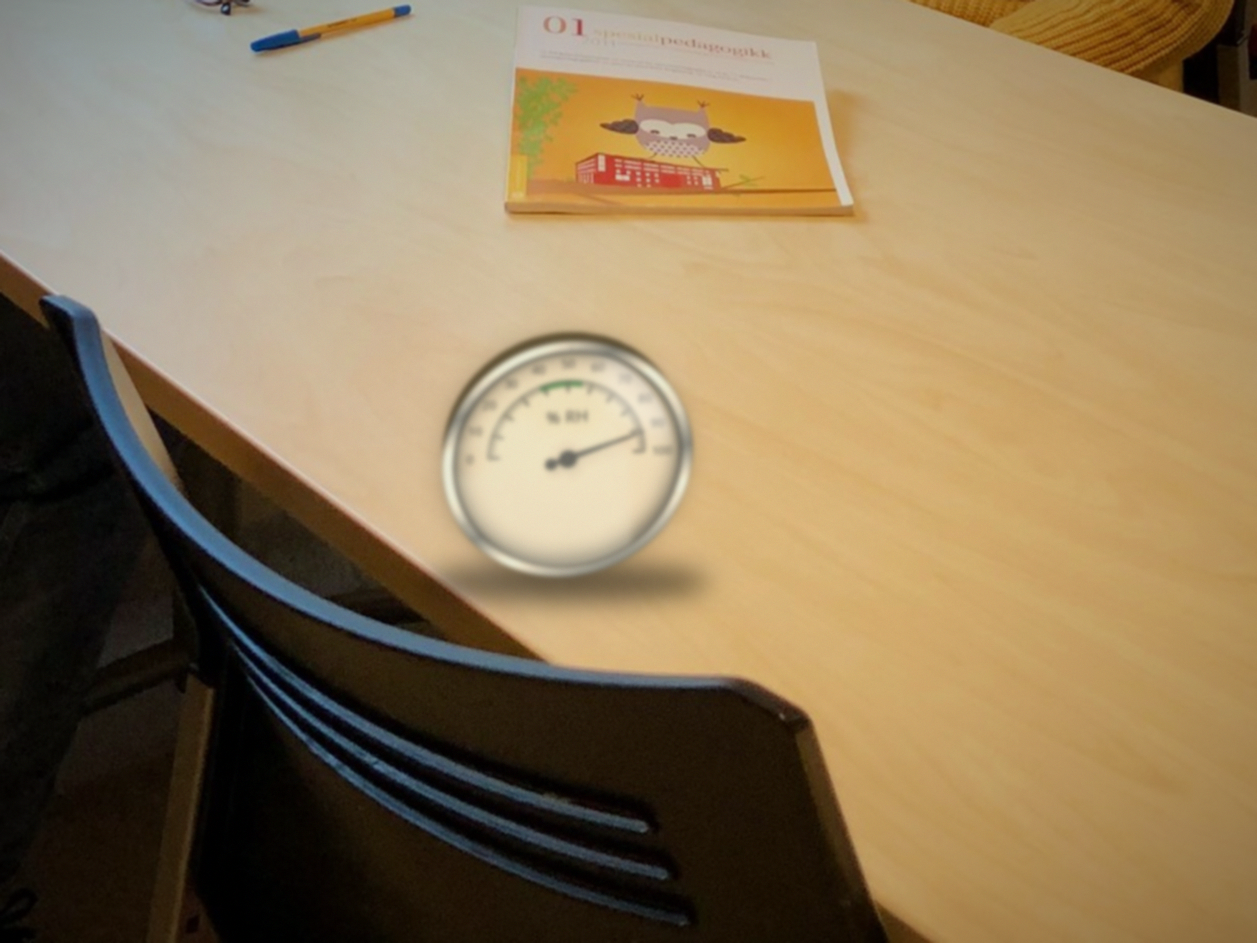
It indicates 90 %
